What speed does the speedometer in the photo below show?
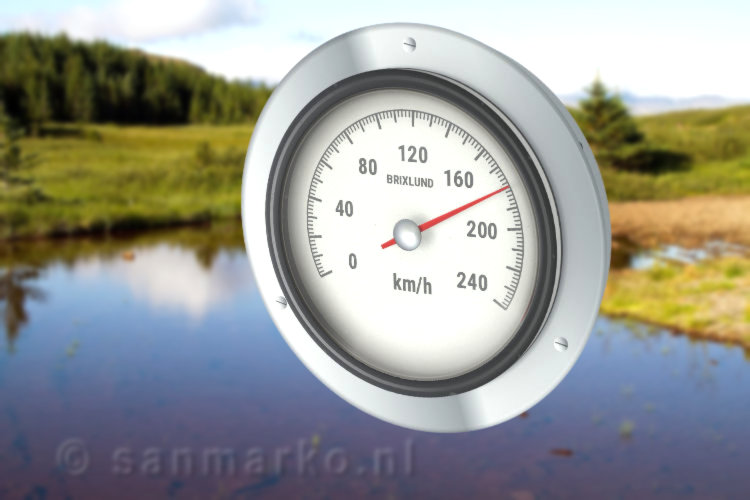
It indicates 180 km/h
